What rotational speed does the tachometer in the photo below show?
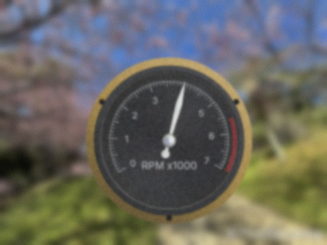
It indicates 4000 rpm
